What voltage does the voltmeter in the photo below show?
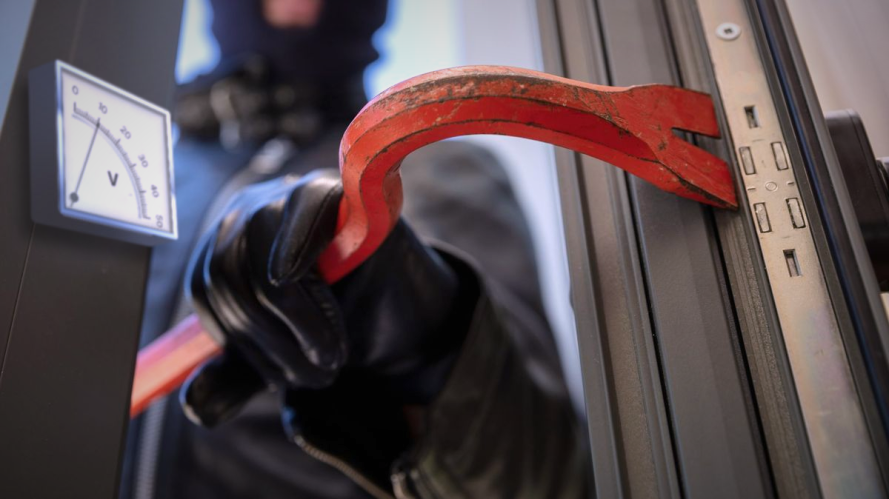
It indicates 10 V
